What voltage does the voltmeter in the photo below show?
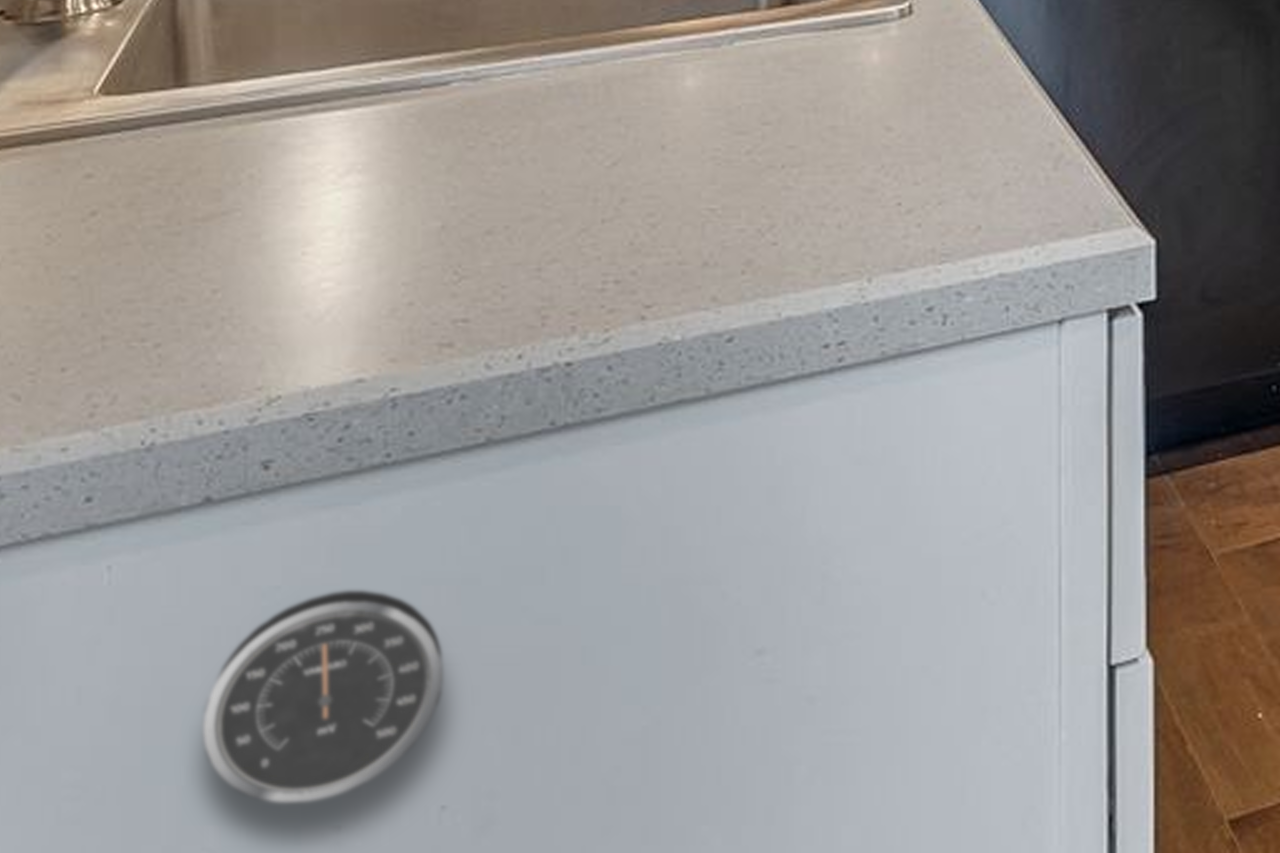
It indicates 250 mV
